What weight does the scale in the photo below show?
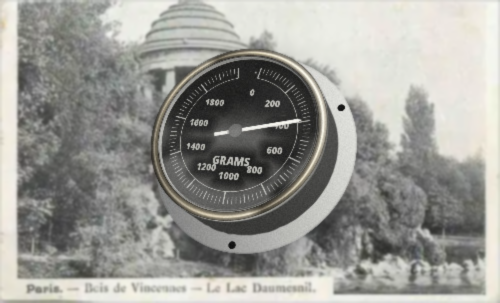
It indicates 400 g
